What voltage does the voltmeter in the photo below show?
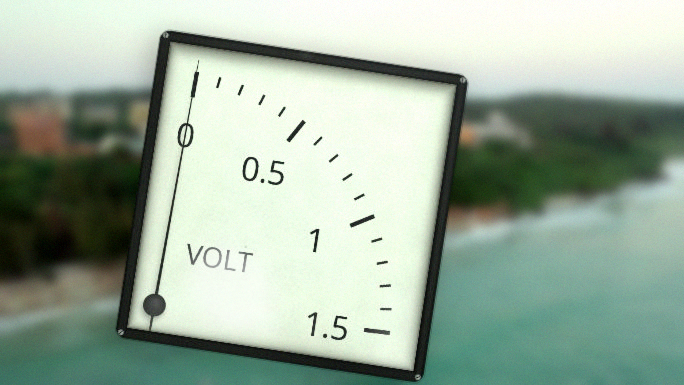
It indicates 0 V
